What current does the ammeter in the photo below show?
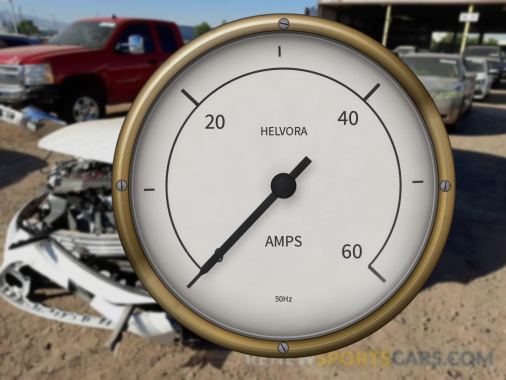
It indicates 0 A
